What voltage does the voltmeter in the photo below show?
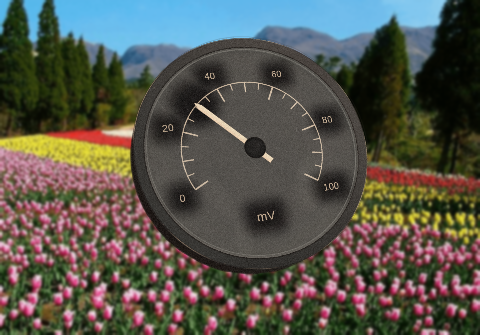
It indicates 30 mV
